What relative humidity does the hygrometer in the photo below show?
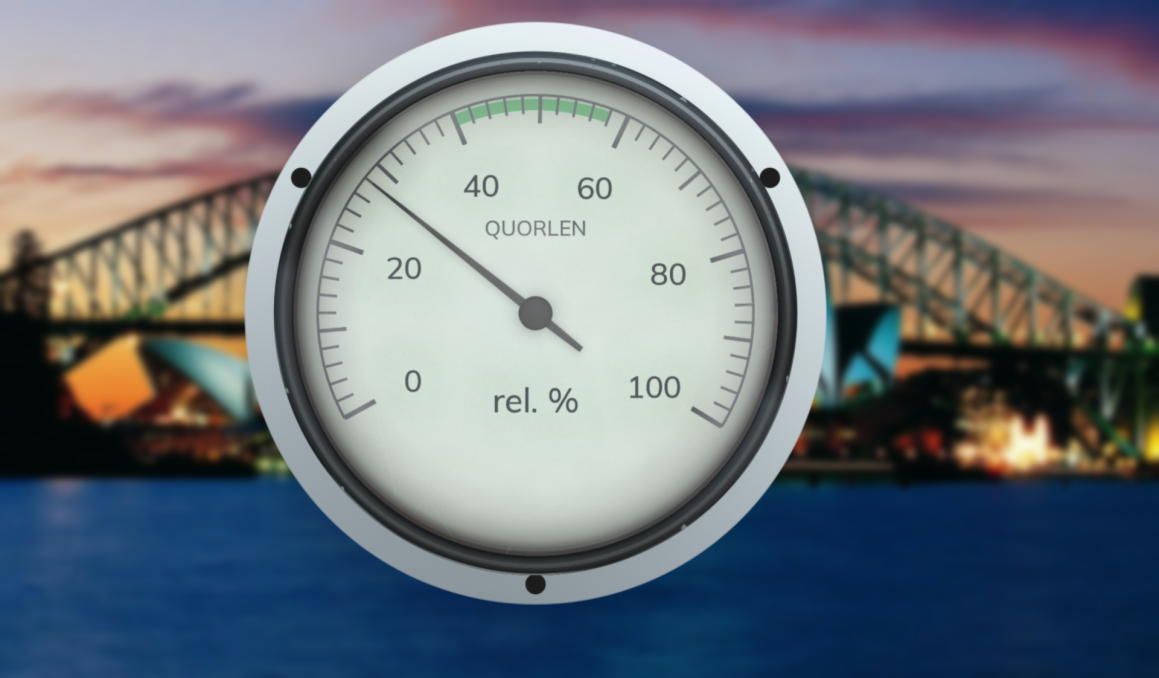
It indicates 28 %
